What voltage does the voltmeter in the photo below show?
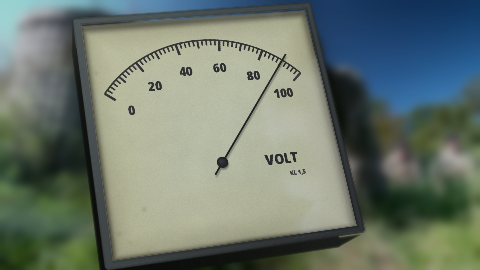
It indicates 90 V
